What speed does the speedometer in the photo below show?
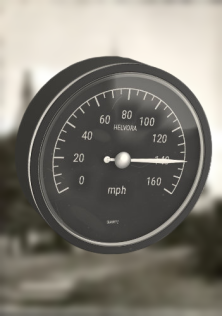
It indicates 140 mph
